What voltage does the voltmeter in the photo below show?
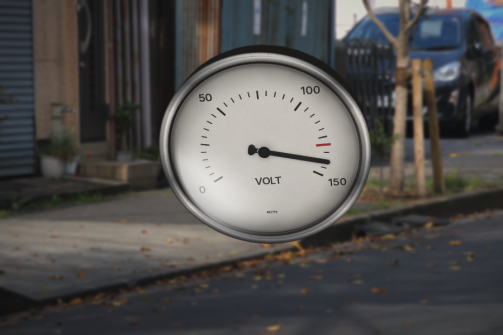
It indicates 140 V
